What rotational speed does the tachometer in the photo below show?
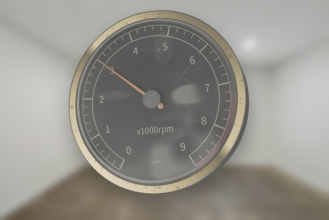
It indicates 3000 rpm
